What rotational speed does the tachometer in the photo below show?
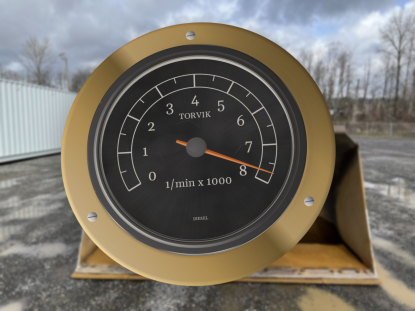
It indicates 7750 rpm
